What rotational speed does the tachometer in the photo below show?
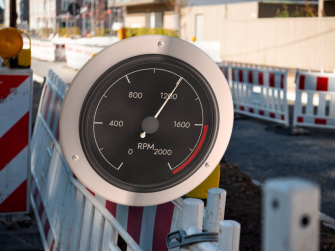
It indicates 1200 rpm
